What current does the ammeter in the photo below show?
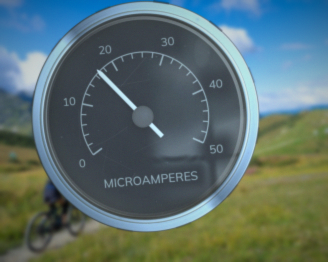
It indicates 17 µA
